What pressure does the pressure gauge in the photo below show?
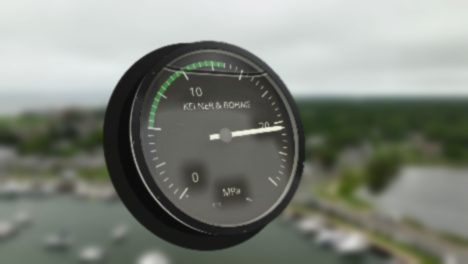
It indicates 20.5 MPa
